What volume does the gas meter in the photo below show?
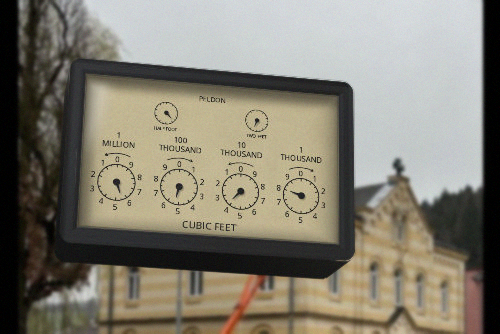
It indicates 553800 ft³
